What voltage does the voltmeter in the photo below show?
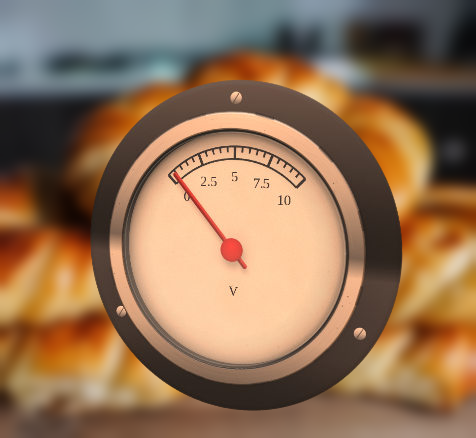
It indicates 0.5 V
